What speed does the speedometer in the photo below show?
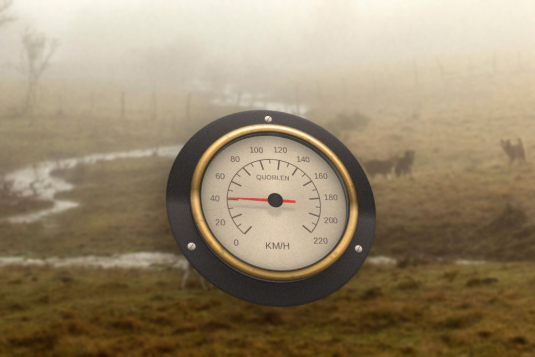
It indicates 40 km/h
